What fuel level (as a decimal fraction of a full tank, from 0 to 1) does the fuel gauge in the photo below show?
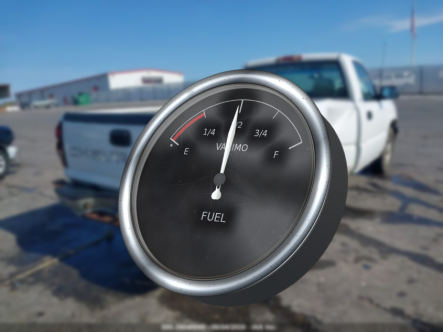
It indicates 0.5
